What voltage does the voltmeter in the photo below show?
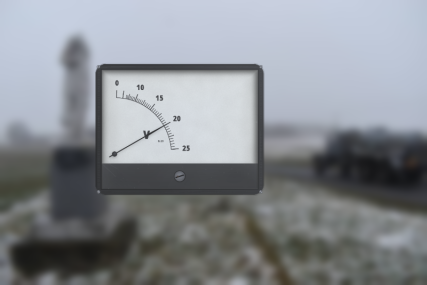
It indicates 20 V
